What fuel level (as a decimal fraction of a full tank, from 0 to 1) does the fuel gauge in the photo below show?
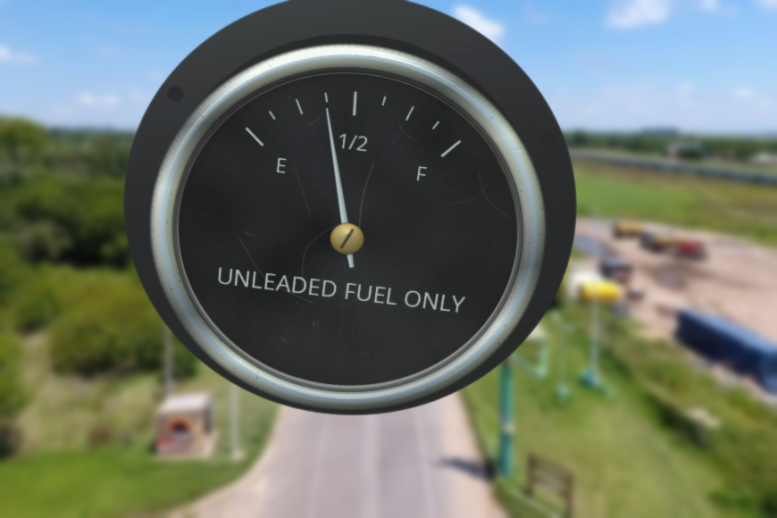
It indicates 0.375
